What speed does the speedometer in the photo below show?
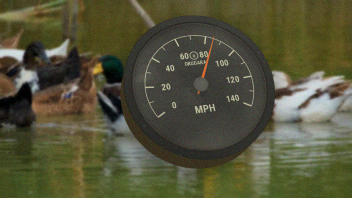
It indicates 85 mph
